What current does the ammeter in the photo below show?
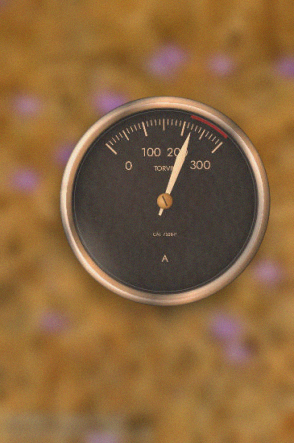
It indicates 220 A
